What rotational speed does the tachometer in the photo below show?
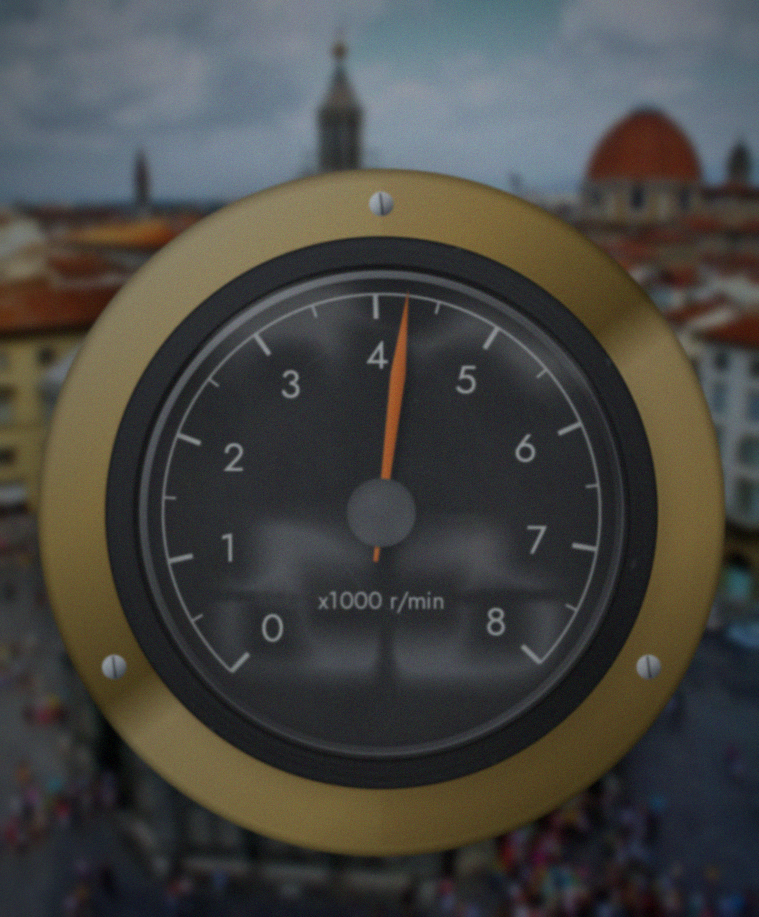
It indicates 4250 rpm
